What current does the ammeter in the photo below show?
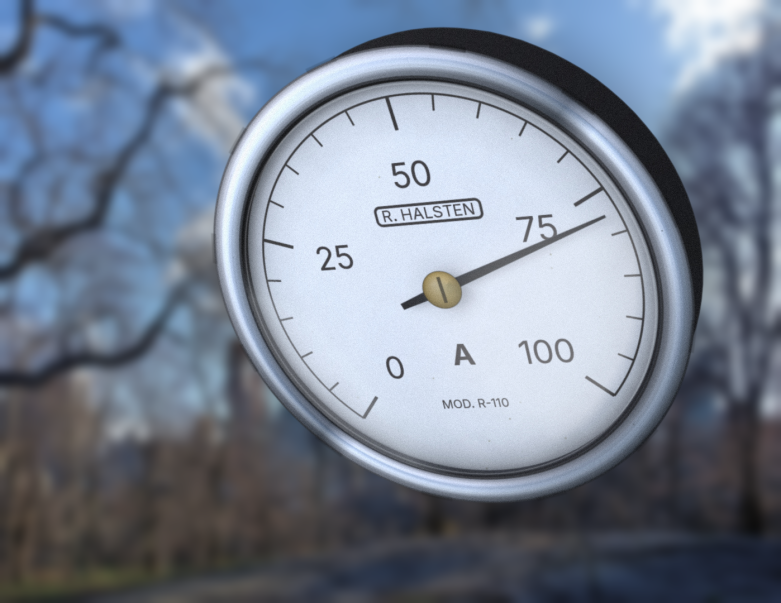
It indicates 77.5 A
